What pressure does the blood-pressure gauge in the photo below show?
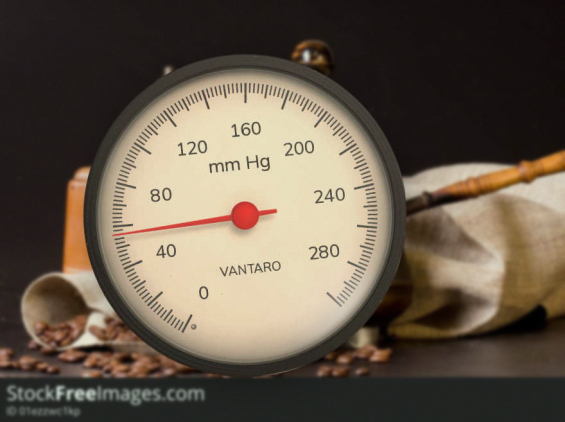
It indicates 56 mmHg
